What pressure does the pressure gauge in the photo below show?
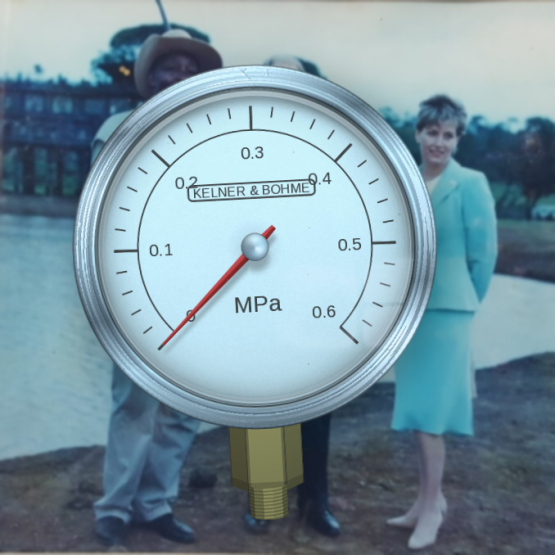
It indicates 0 MPa
